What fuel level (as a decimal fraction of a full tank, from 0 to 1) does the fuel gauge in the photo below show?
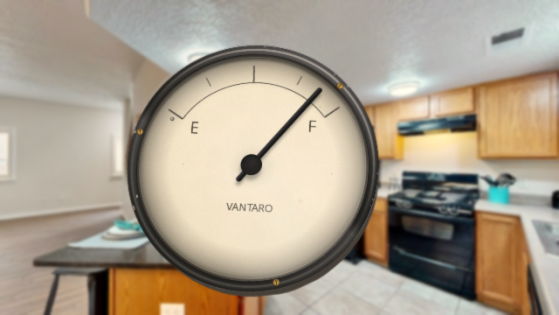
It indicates 0.875
